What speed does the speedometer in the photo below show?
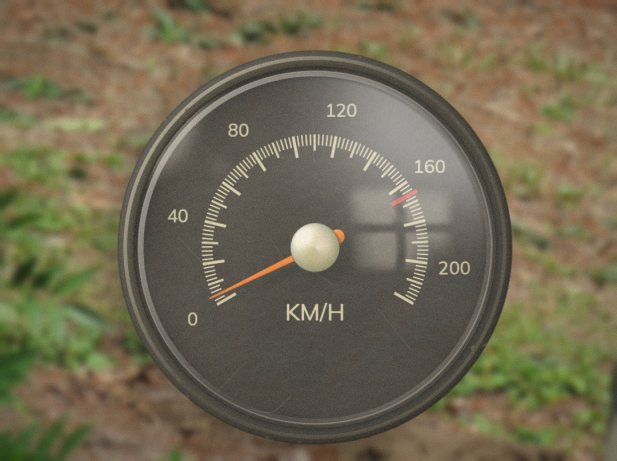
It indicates 4 km/h
